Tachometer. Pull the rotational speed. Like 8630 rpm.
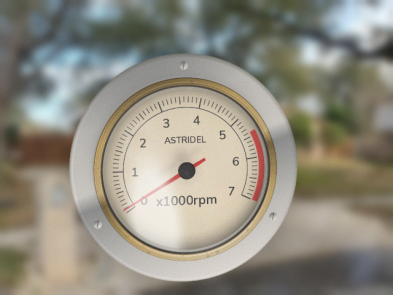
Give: 100 rpm
